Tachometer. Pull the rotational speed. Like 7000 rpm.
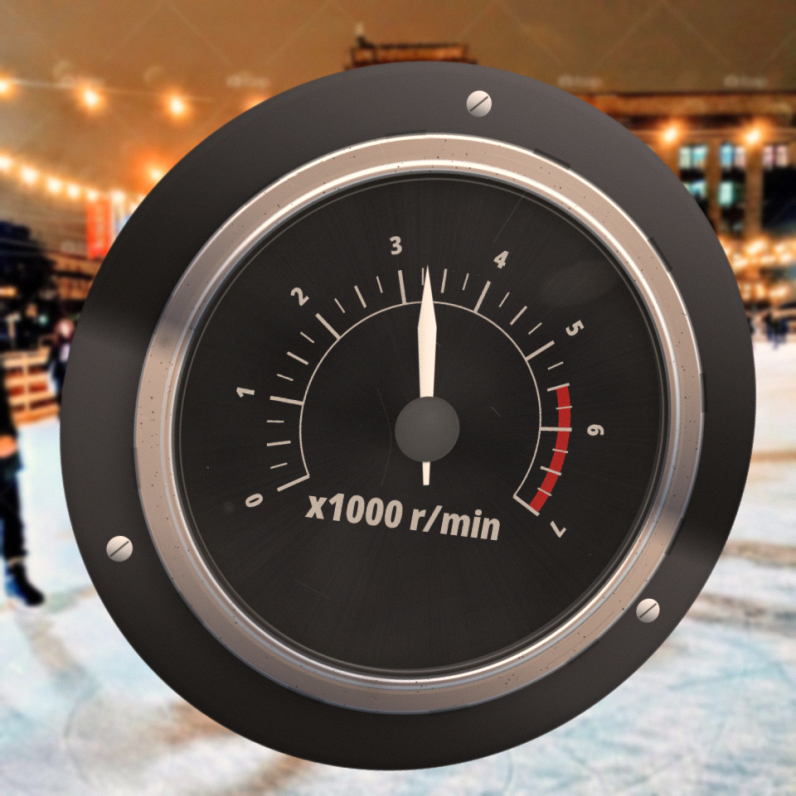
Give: 3250 rpm
